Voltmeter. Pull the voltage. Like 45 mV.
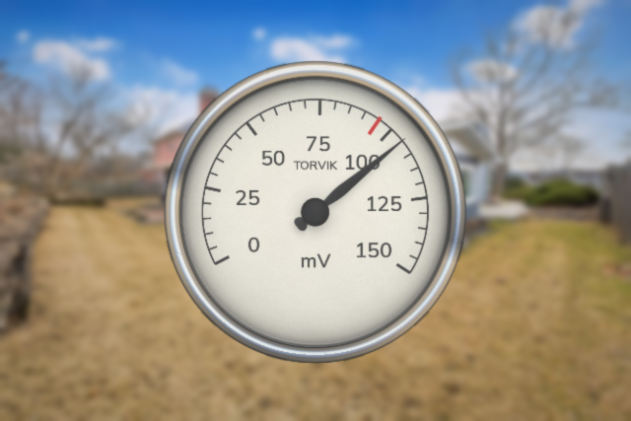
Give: 105 mV
